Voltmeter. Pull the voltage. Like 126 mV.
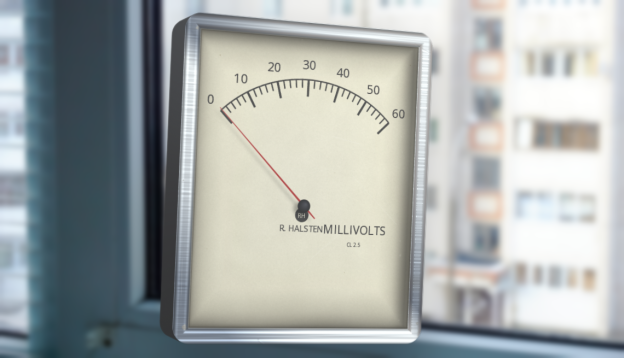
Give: 0 mV
